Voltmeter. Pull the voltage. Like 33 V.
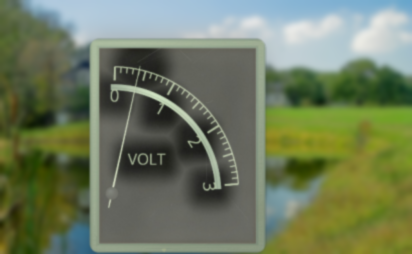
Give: 0.4 V
